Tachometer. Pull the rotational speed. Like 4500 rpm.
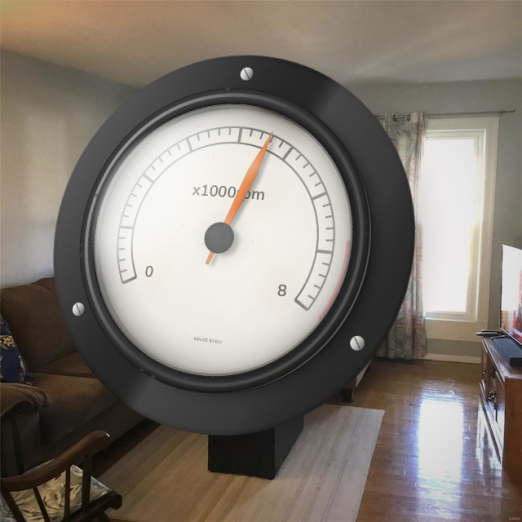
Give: 4600 rpm
